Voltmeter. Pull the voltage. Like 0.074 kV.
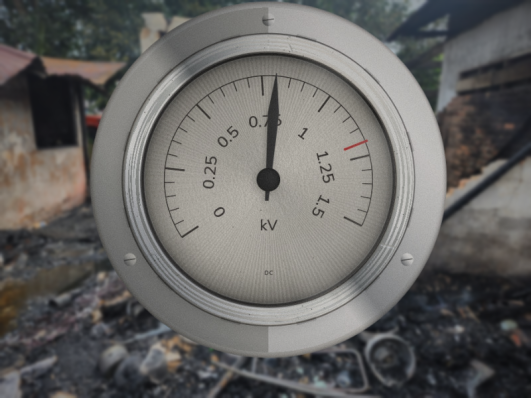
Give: 0.8 kV
